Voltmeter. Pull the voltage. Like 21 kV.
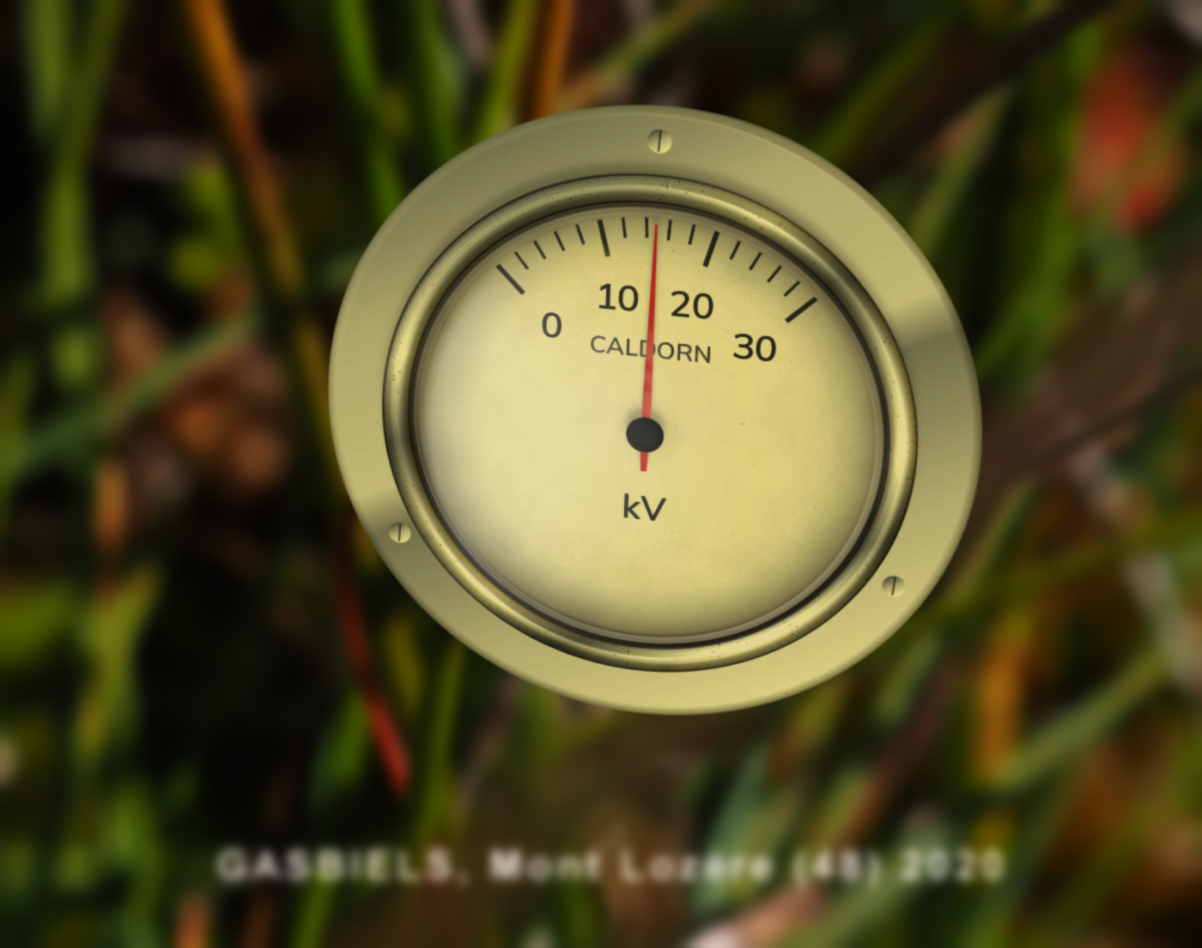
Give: 15 kV
